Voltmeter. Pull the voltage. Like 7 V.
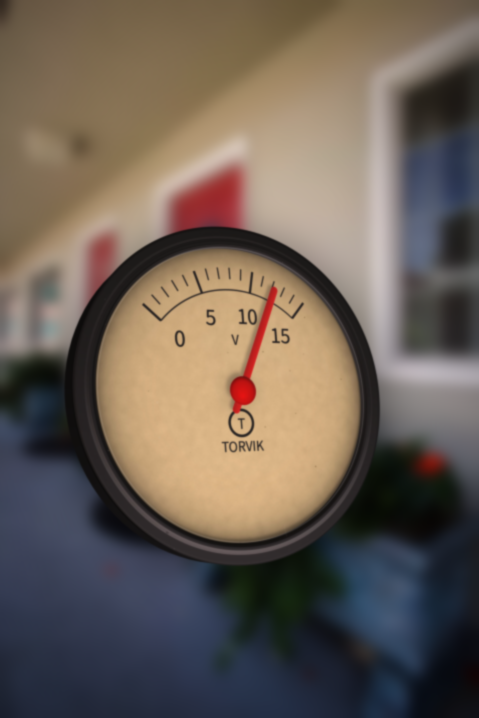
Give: 12 V
